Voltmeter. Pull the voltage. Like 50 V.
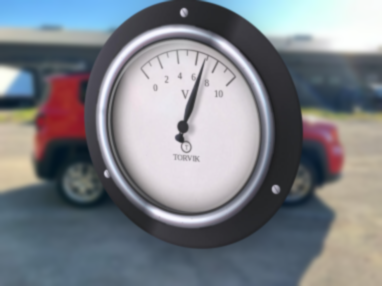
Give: 7 V
